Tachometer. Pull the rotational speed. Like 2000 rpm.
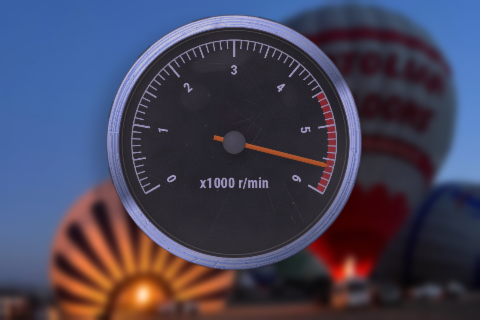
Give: 5600 rpm
